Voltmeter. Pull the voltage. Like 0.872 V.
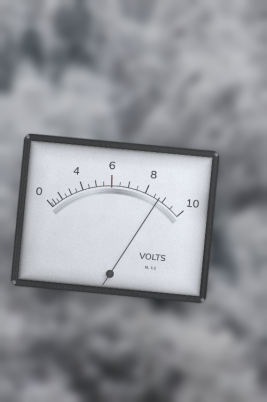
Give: 8.75 V
